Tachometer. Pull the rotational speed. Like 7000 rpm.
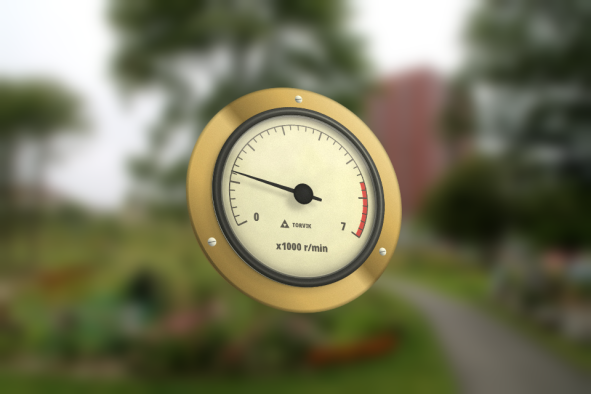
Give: 1200 rpm
